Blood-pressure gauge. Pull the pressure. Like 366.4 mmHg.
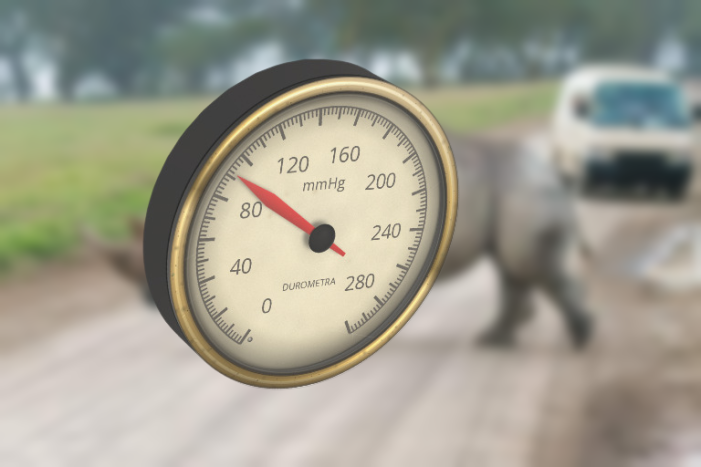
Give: 92 mmHg
